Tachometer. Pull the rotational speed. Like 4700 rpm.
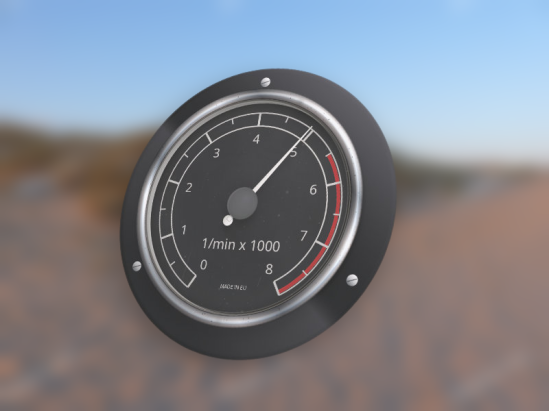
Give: 5000 rpm
